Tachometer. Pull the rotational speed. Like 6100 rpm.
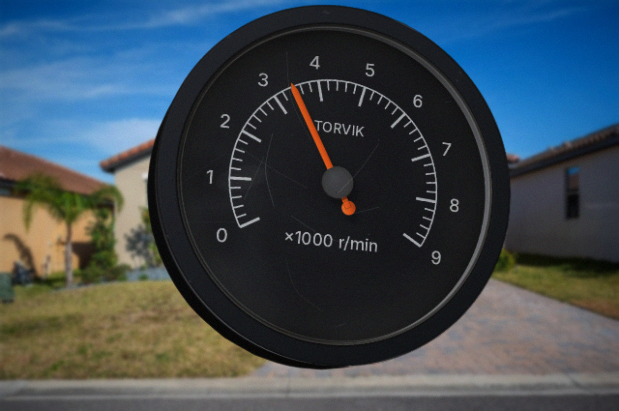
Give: 3400 rpm
